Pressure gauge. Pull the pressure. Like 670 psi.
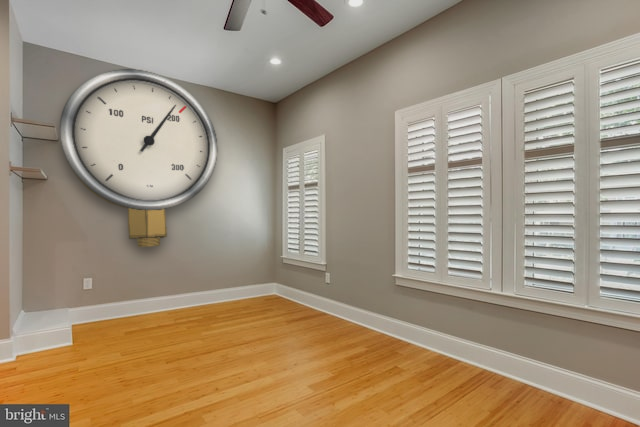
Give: 190 psi
